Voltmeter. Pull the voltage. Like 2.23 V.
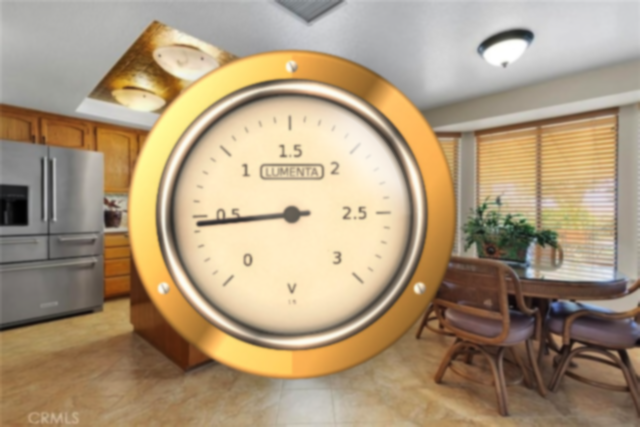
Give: 0.45 V
